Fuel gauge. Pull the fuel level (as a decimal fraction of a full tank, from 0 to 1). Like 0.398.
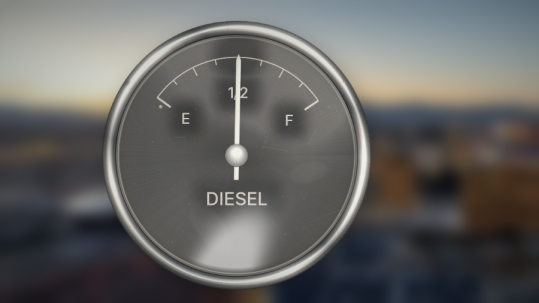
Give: 0.5
